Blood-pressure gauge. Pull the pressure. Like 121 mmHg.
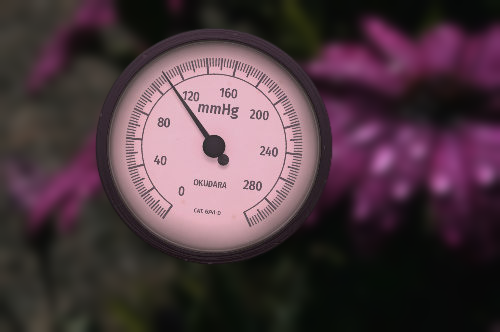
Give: 110 mmHg
